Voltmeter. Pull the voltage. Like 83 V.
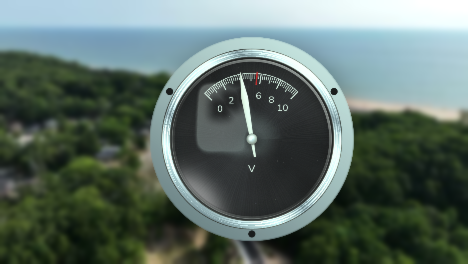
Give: 4 V
